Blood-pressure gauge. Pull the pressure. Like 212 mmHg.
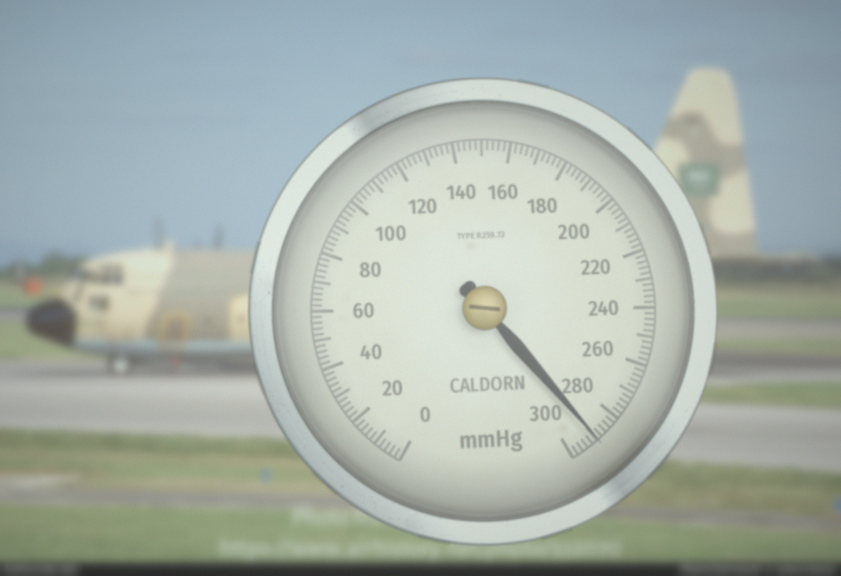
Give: 290 mmHg
